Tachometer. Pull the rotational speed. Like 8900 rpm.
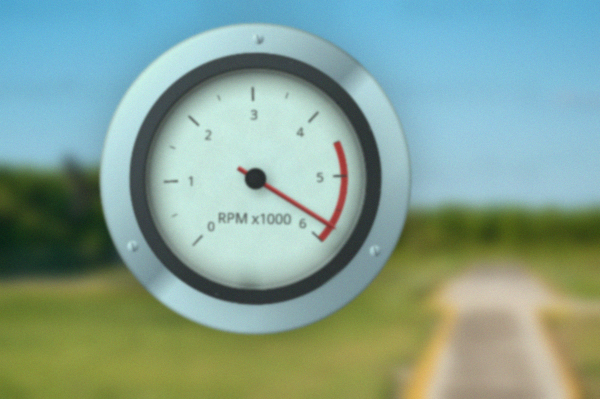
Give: 5750 rpm
